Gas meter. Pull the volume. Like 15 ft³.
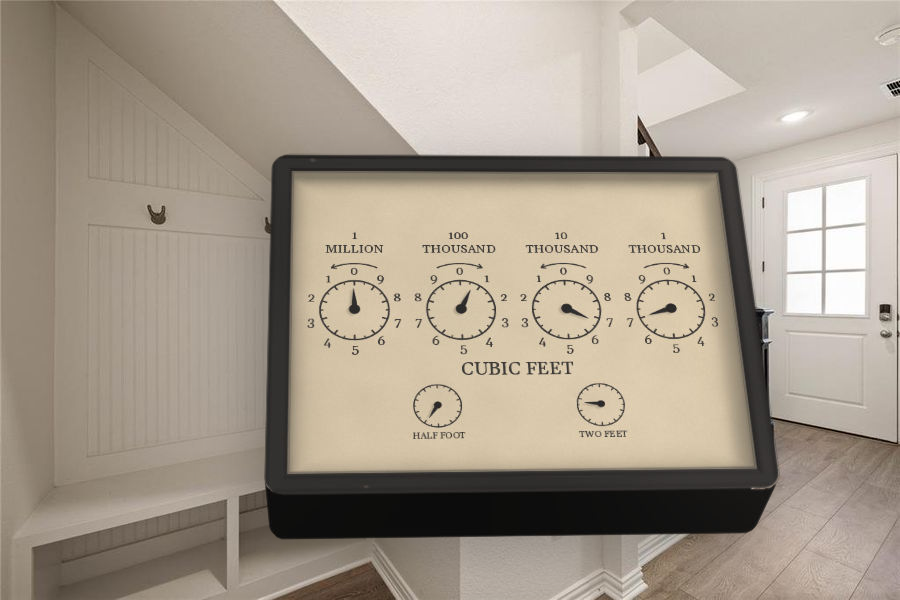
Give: 6700 ft³
